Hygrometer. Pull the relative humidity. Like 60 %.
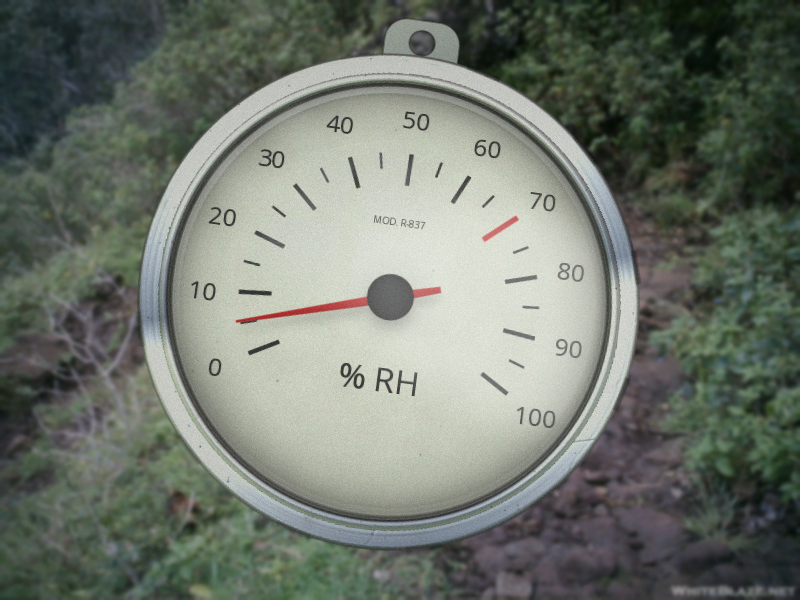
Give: 5 %
